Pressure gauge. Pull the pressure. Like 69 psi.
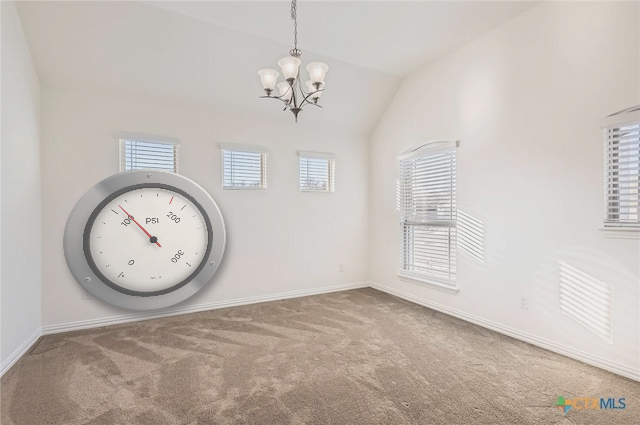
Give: 110 psi
